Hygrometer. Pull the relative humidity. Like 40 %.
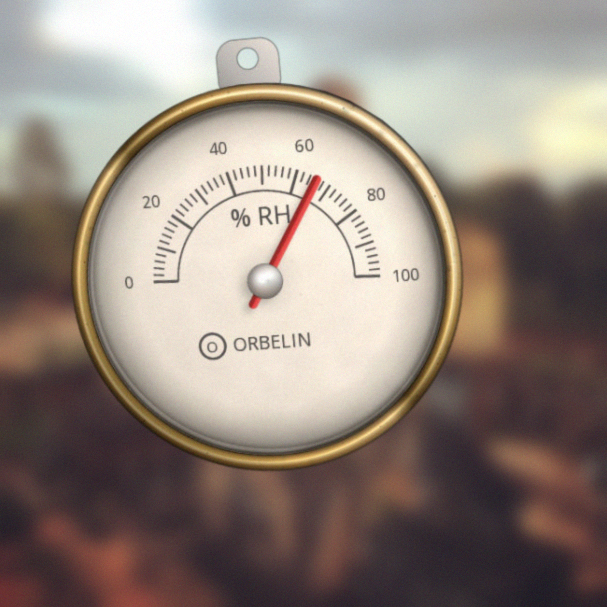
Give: 66 %
